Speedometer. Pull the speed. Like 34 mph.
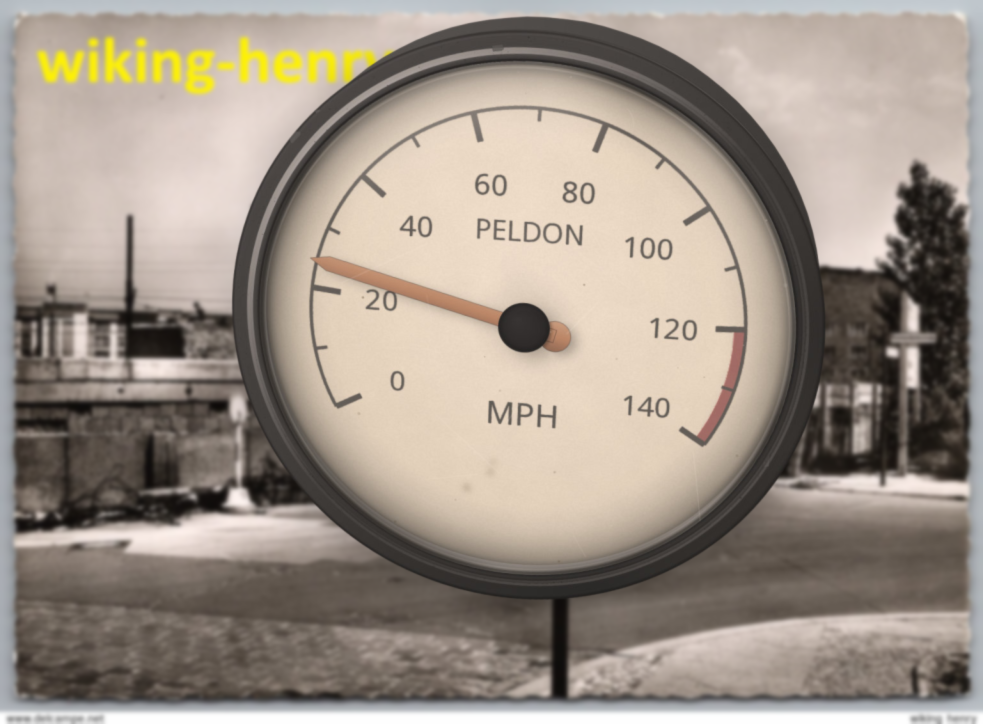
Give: 25 mph
